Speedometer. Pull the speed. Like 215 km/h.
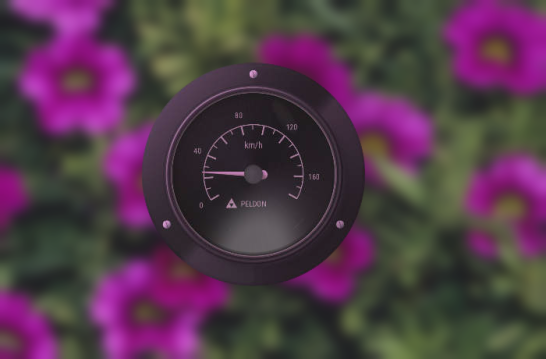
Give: 25 km/h
